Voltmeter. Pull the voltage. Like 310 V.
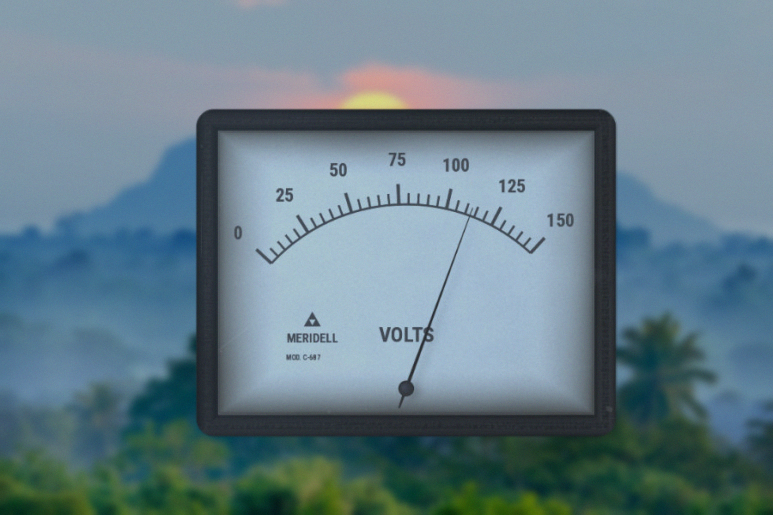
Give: 112.5 V
